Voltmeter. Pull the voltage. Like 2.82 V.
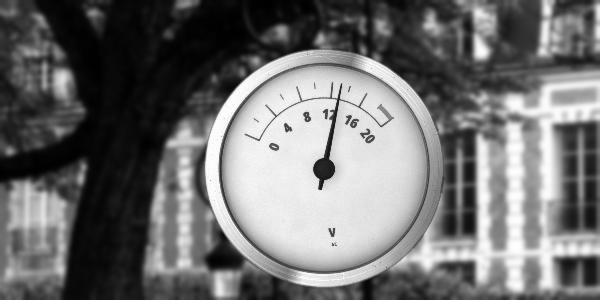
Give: 13 V
